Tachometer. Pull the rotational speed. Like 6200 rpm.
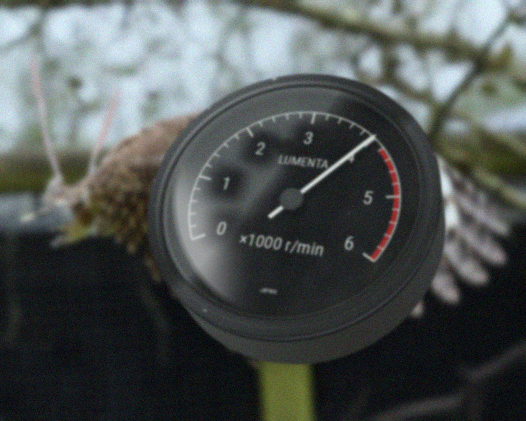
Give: 4000 rpm
